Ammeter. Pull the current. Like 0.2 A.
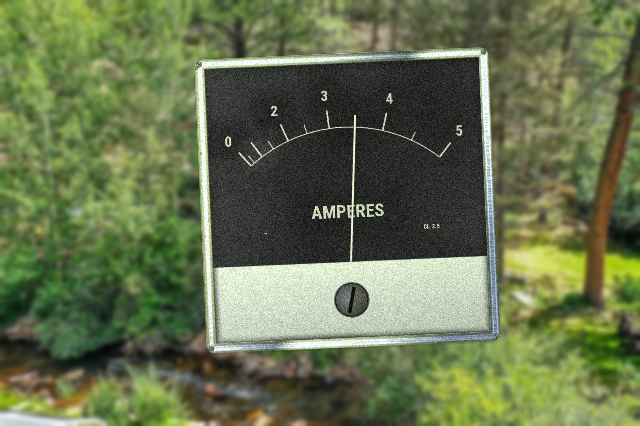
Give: 3.5 A
